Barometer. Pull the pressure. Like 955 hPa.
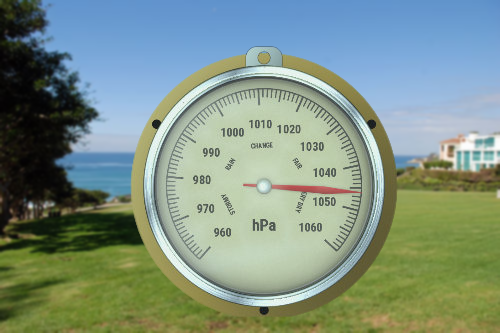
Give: 1046 hPa
